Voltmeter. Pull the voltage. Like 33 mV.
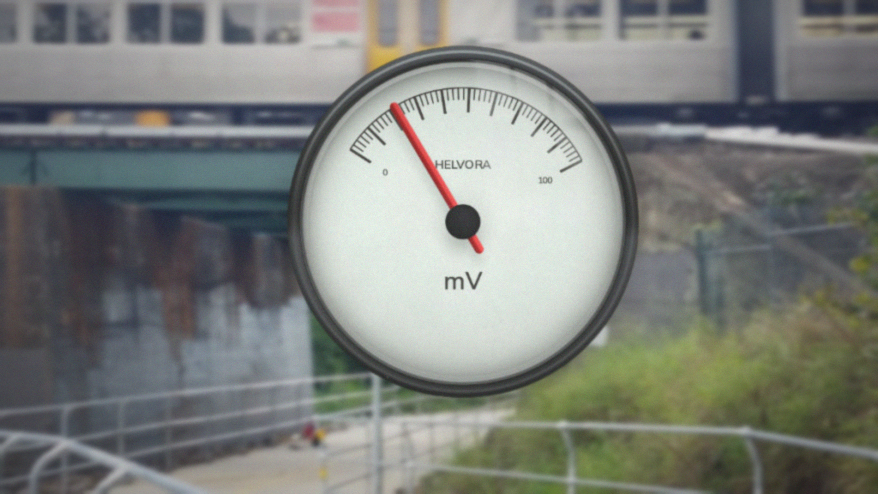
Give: 22 mV
